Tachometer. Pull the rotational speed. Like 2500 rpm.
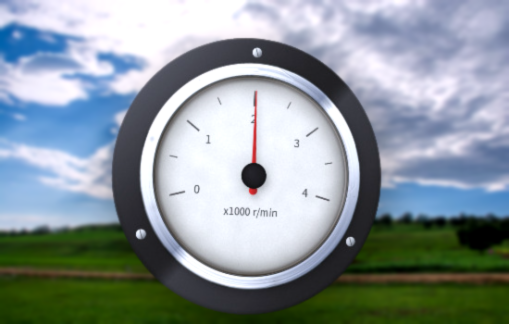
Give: 2000 rpm
